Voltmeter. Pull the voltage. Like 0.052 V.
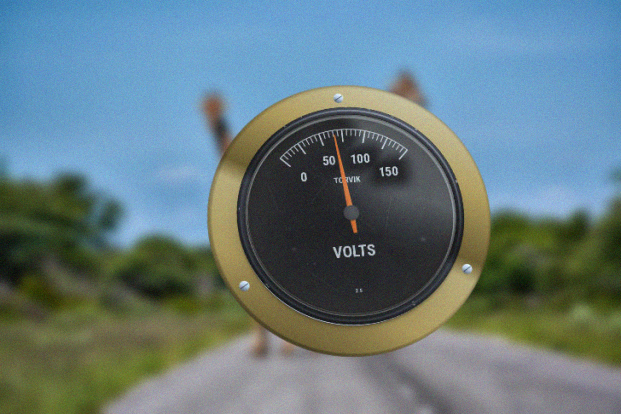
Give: 65 V
